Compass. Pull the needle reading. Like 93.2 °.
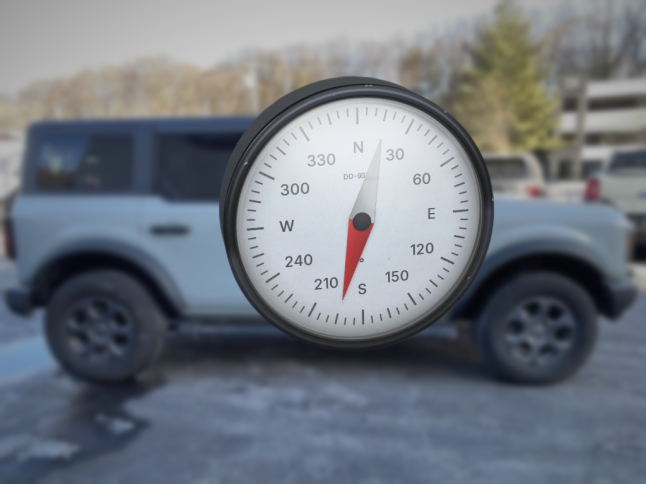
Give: 195 °
